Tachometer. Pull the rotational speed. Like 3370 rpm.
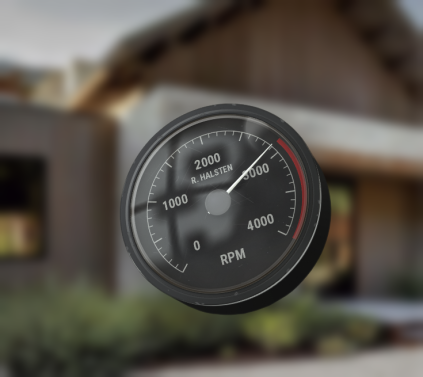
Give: 2900 rpm
